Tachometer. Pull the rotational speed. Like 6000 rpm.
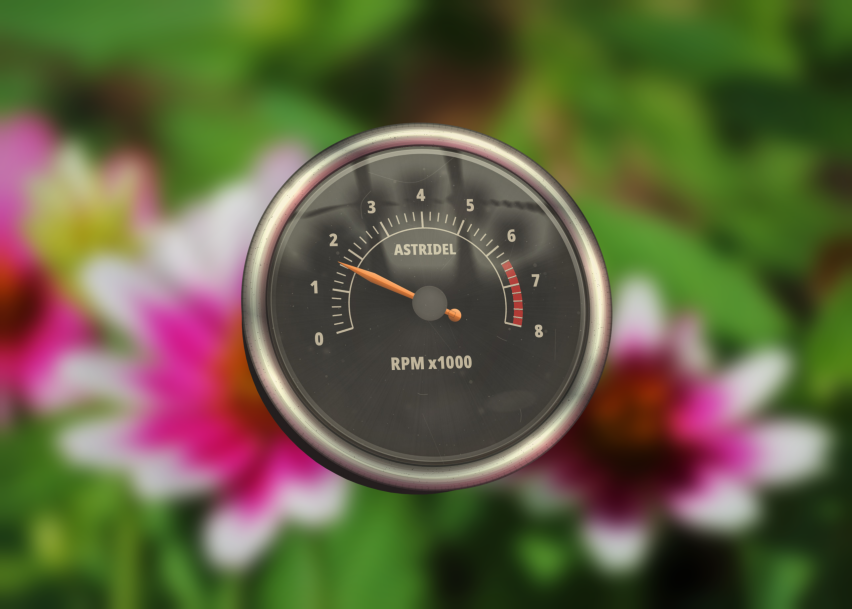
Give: 1600 rpm
